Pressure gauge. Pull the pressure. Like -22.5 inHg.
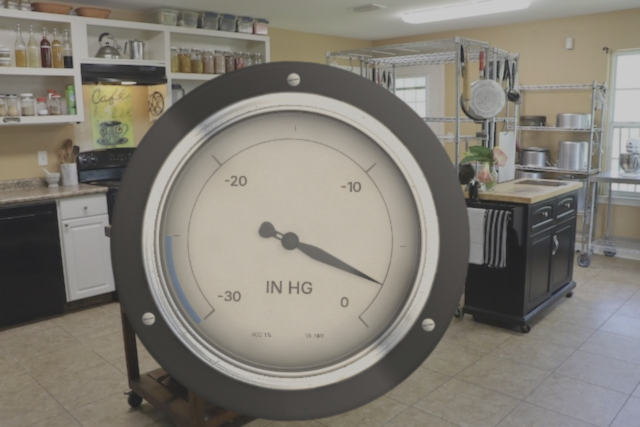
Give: -2.5 inHg
